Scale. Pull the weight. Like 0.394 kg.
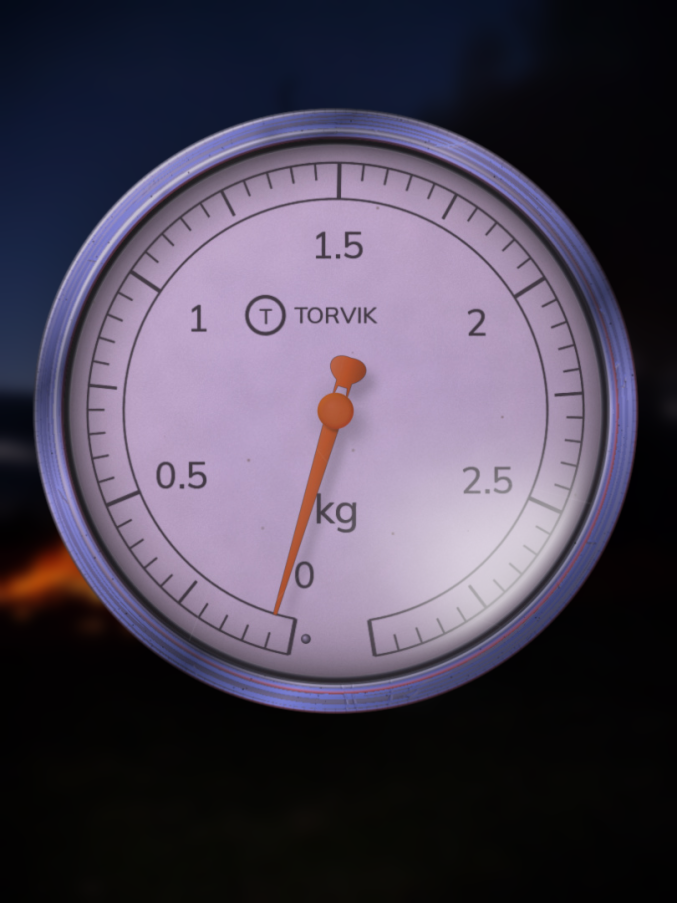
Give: 0.05 kg
